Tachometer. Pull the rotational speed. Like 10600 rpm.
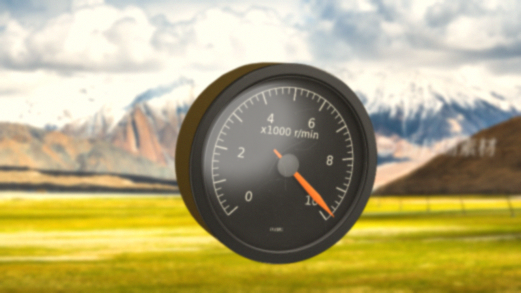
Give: 9800 rpm
